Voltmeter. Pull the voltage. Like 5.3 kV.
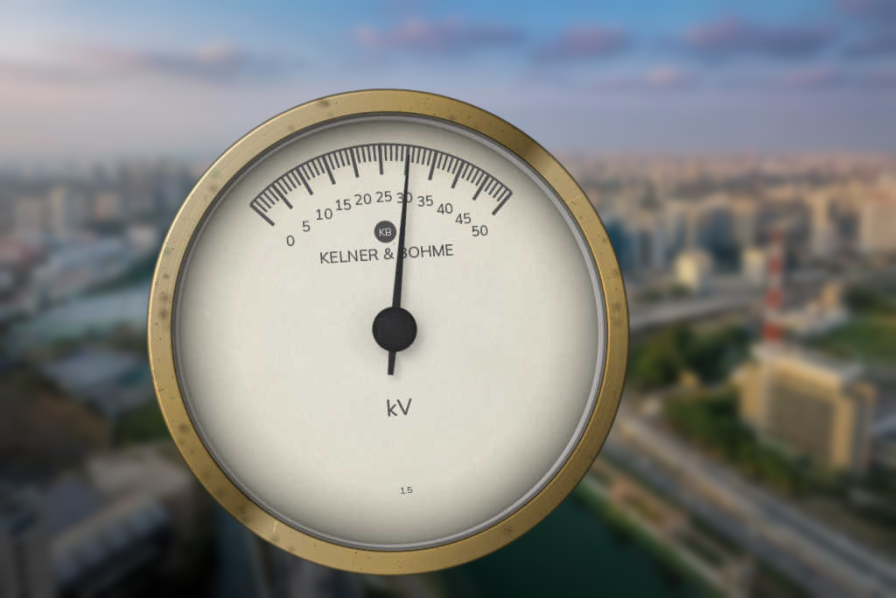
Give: 30 kV
